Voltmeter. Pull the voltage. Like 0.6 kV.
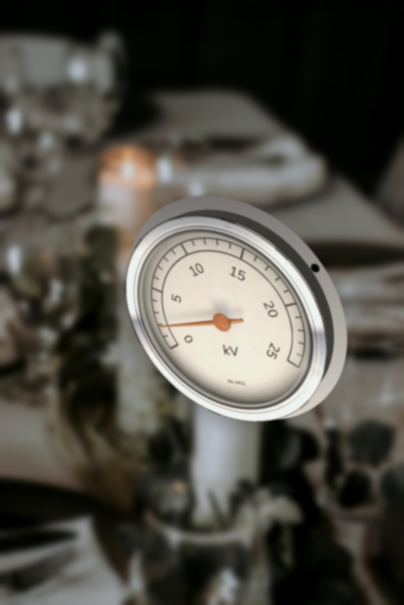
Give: 2 kV
